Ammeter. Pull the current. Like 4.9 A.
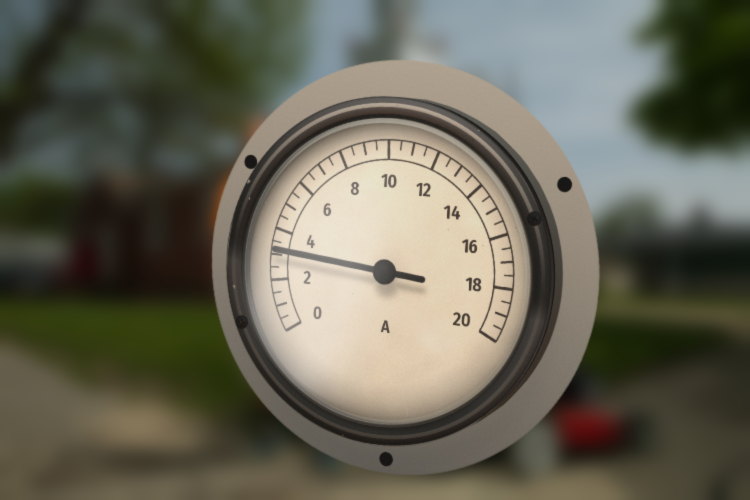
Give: 3.25 A
